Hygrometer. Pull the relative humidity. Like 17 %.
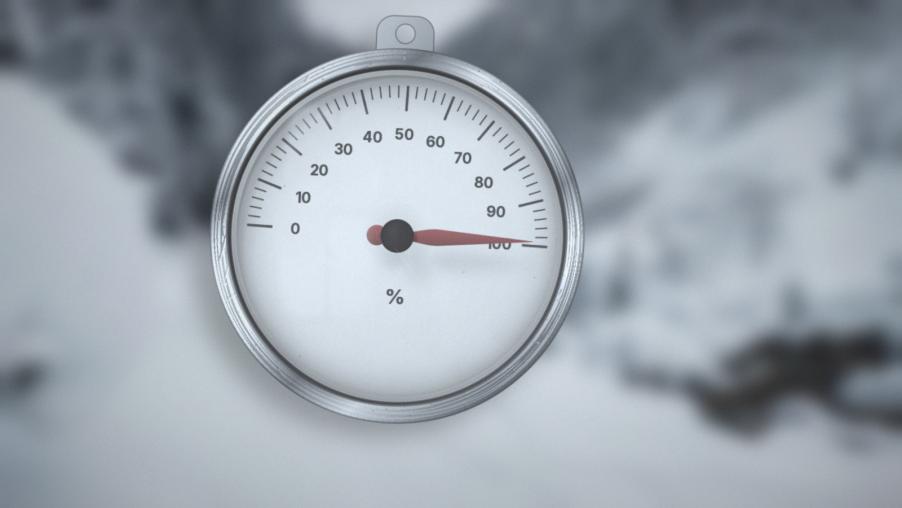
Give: 99 %
